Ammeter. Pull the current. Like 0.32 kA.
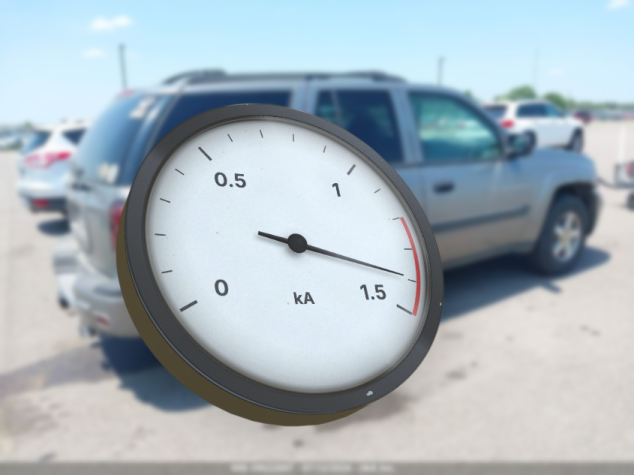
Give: 1.4 kA
